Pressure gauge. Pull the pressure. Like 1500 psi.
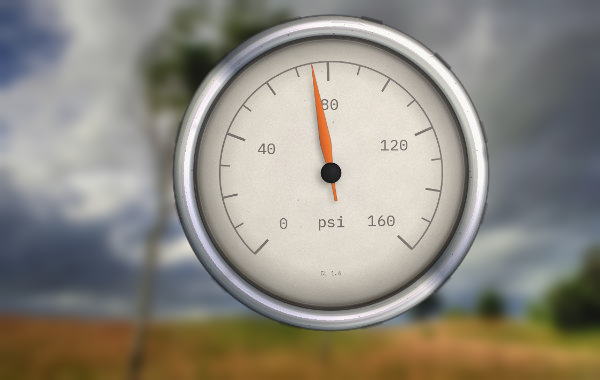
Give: 75 psi
